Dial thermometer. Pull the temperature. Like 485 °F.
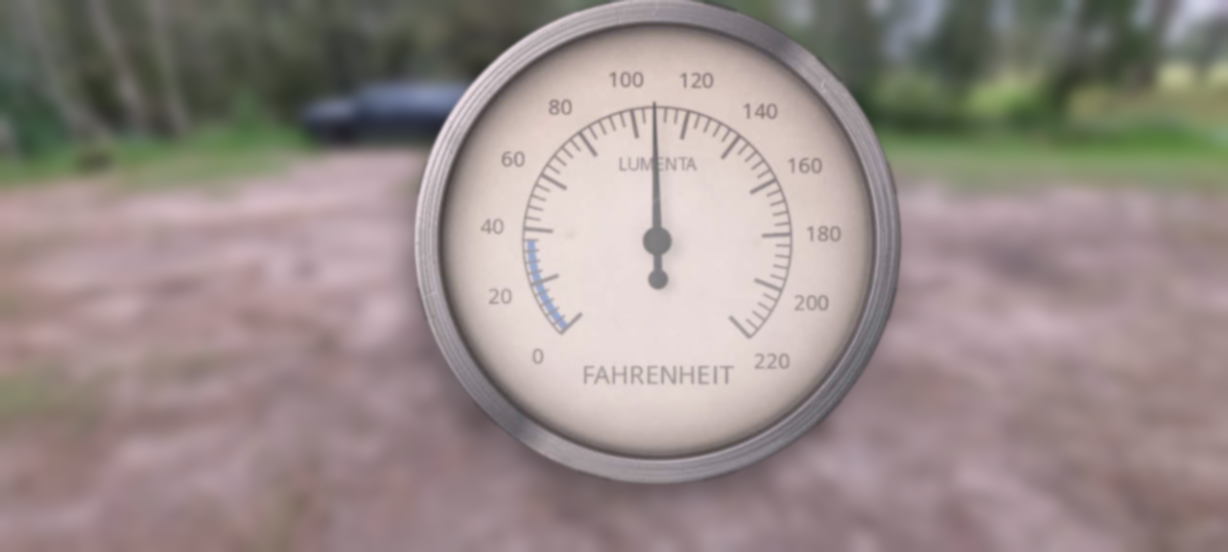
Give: 108 °F
